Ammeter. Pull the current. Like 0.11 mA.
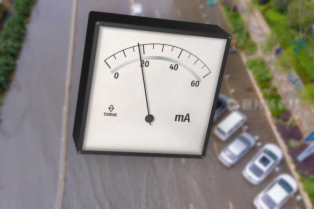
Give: 17.5 mA
